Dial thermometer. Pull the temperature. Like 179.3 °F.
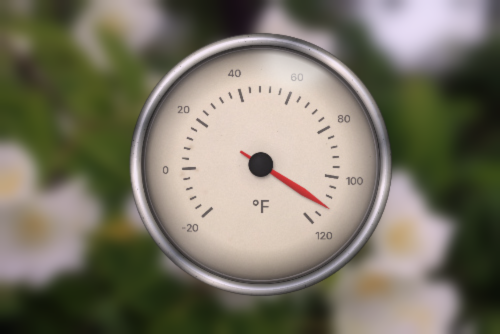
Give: 112 °F
